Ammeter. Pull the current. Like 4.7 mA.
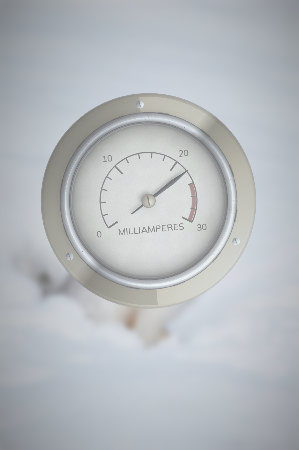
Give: 22 mA
